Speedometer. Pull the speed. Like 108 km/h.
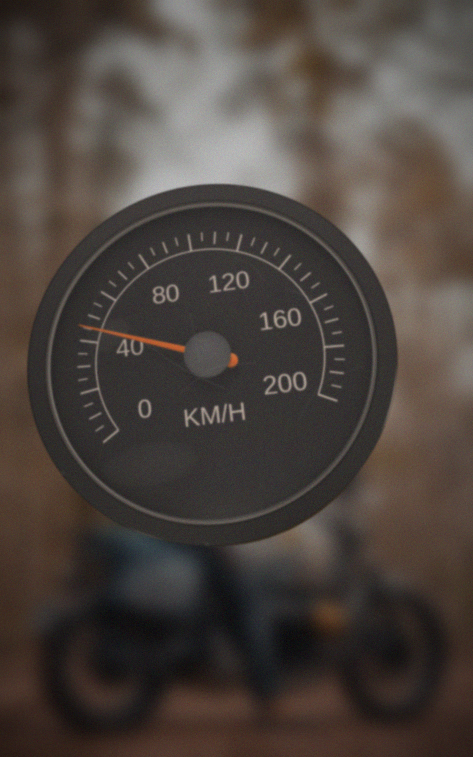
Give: 45 km/h
